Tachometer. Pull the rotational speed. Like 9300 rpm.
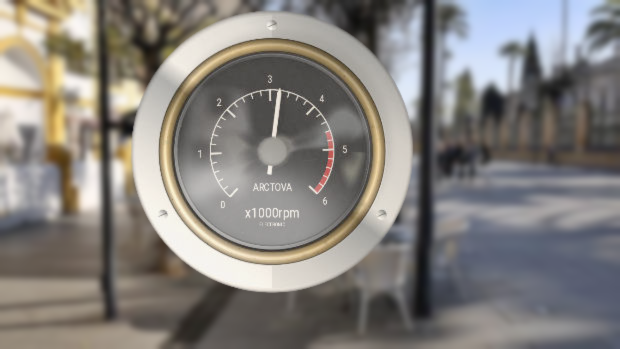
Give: 3200 rpm
